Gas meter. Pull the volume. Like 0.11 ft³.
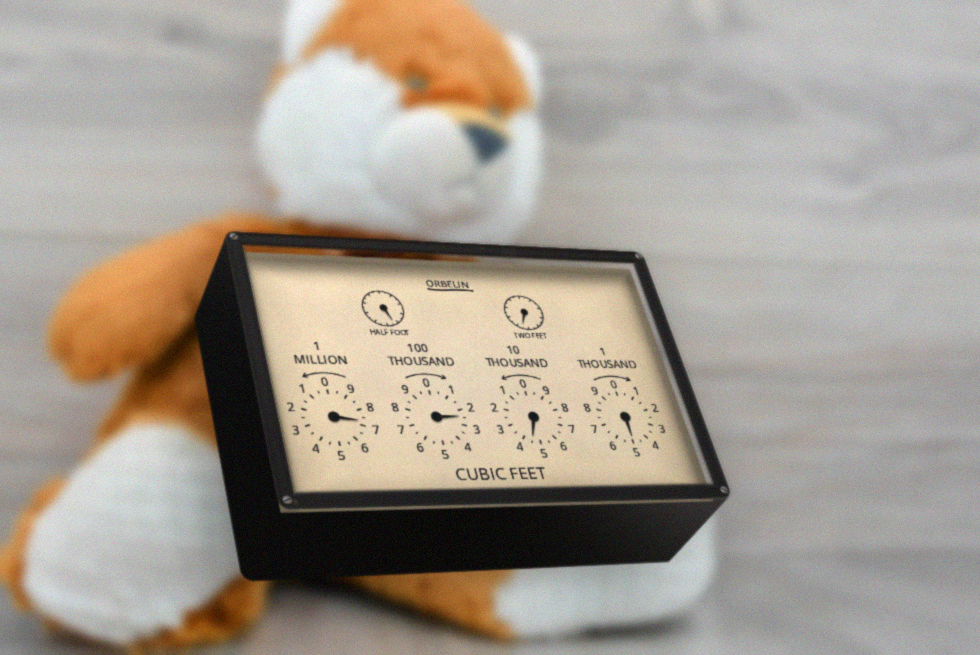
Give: 724500 ft³
